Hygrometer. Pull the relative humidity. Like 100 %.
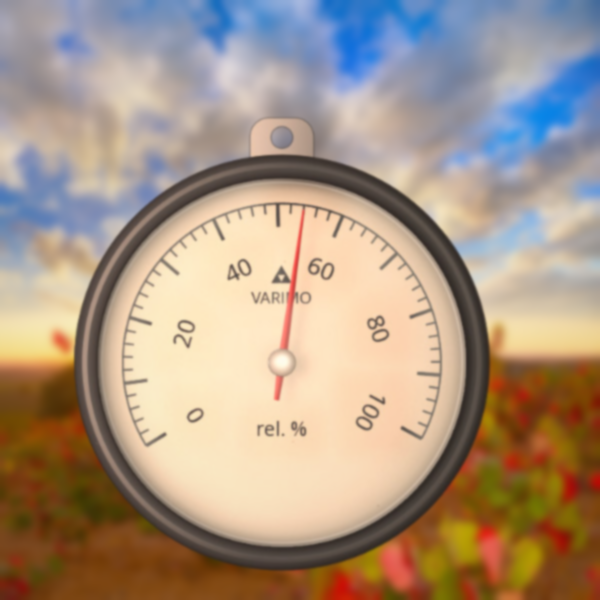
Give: 54 %
